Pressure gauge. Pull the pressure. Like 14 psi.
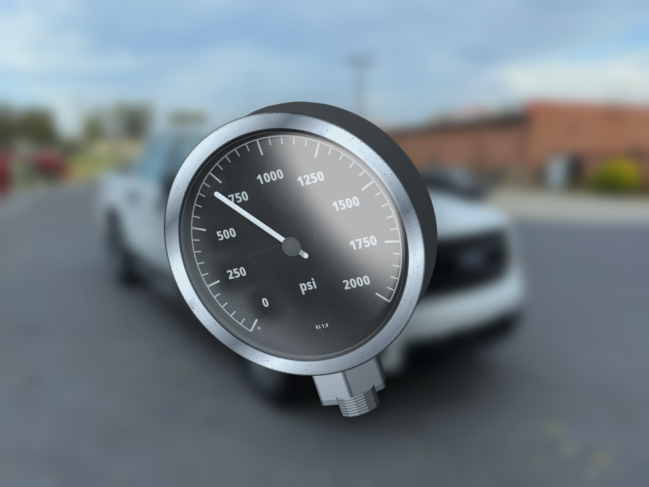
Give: 700 psi
